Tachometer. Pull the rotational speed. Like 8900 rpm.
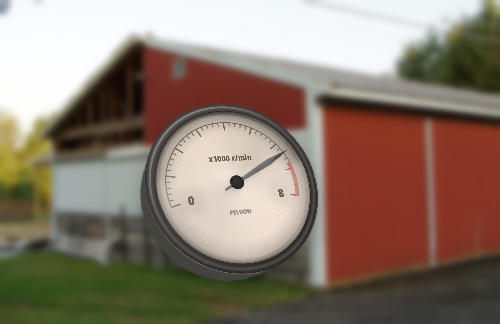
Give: 6400 rpm
